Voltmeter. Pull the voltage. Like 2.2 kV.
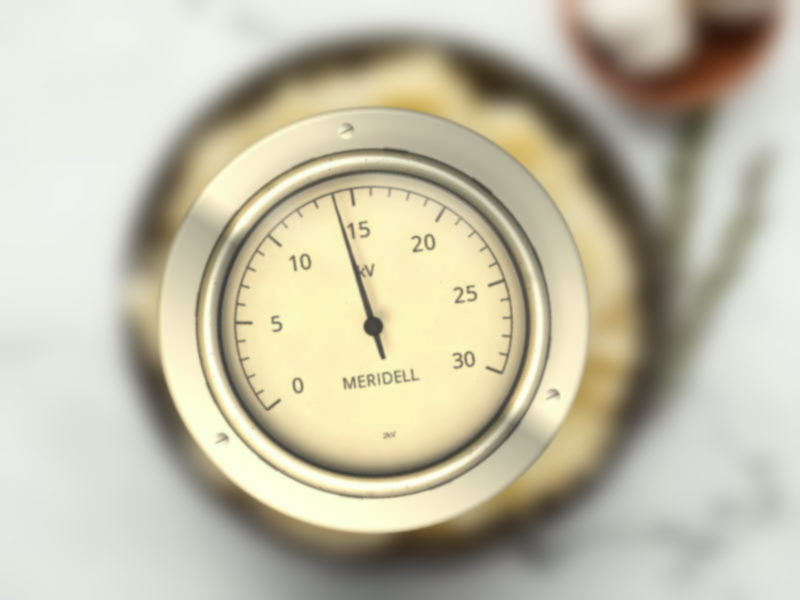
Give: 14 kV
